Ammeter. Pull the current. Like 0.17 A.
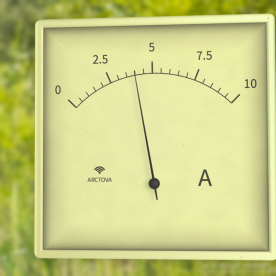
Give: 4 A
